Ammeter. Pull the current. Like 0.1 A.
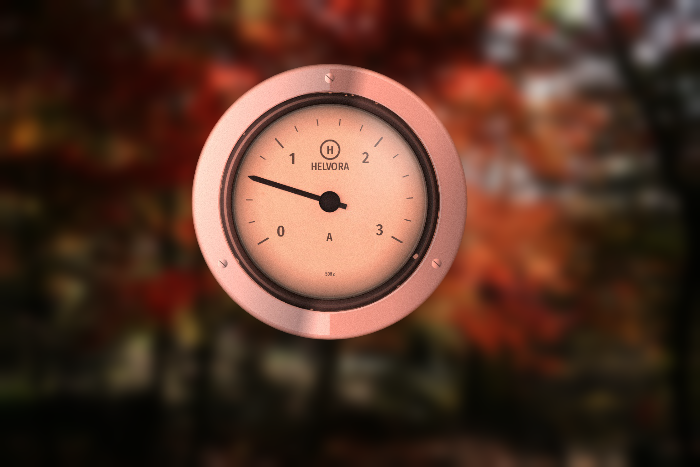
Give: 0.6 A
